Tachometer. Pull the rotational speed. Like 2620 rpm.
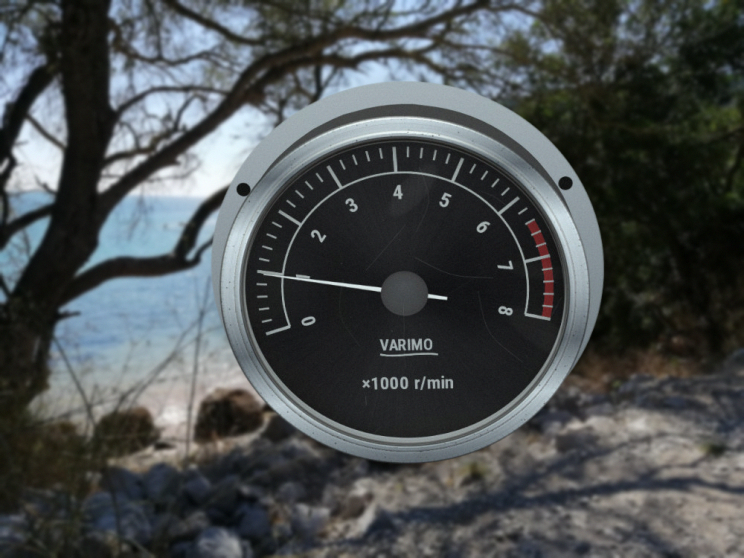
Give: 1000 rpm
